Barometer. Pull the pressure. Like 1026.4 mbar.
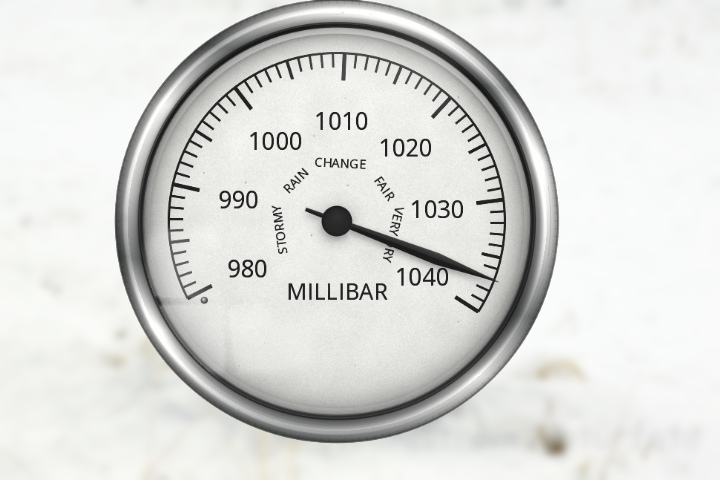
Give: 1037 mbar
